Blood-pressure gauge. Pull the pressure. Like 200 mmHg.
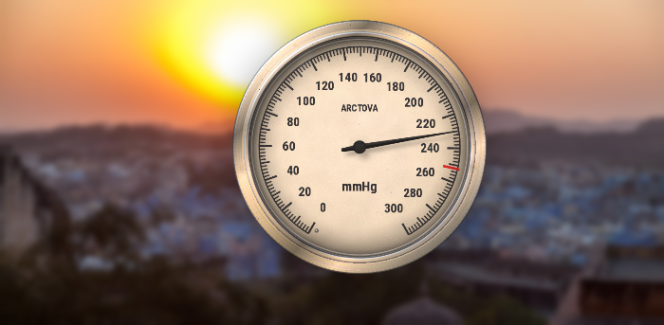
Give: 230 mmHg
